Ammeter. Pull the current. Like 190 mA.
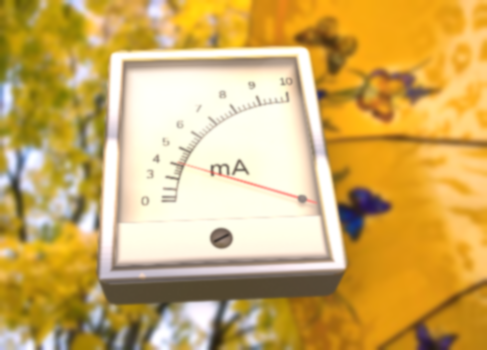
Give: 4 mA
